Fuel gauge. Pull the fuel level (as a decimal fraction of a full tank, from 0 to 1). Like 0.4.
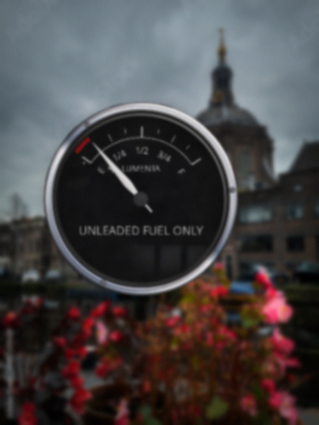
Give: 0.125
